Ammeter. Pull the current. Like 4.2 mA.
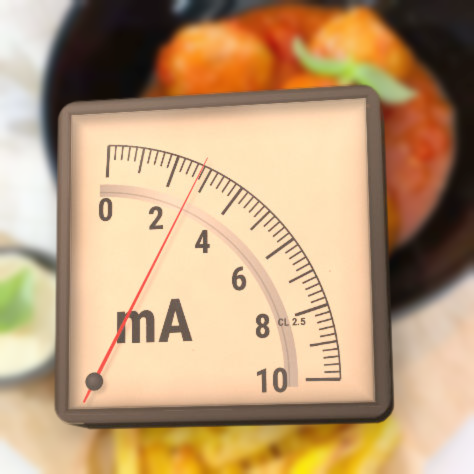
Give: 2.8 mA
